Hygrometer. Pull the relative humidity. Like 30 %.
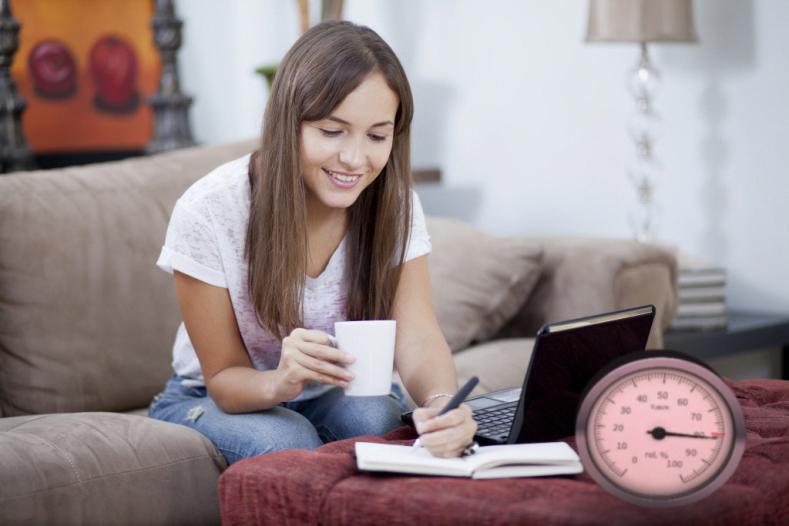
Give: 80 %
